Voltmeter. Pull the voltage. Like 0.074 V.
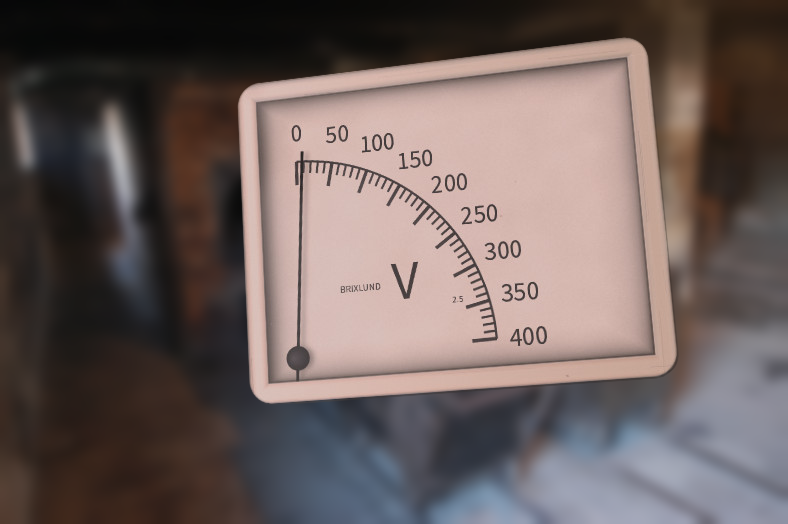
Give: 10 V
